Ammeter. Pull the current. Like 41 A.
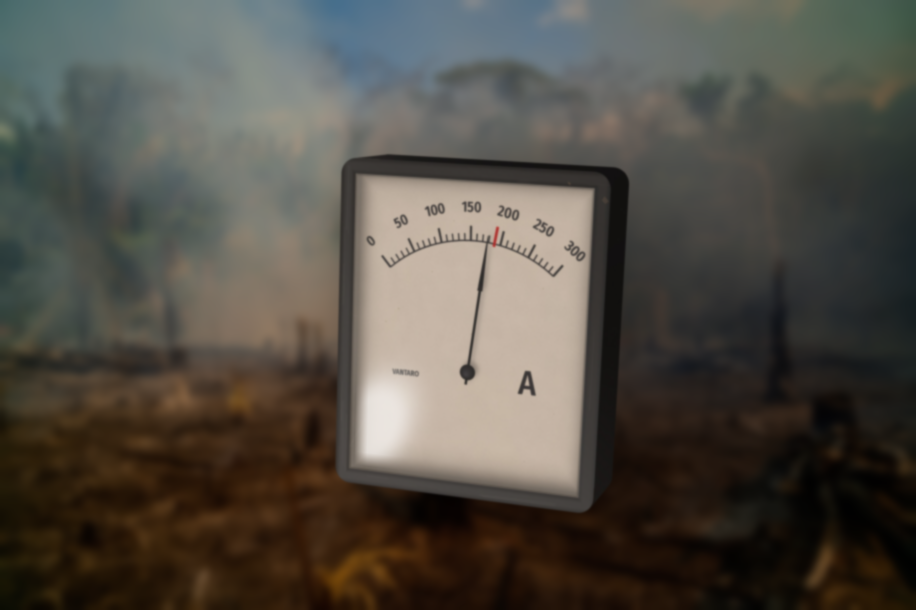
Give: 180 A
